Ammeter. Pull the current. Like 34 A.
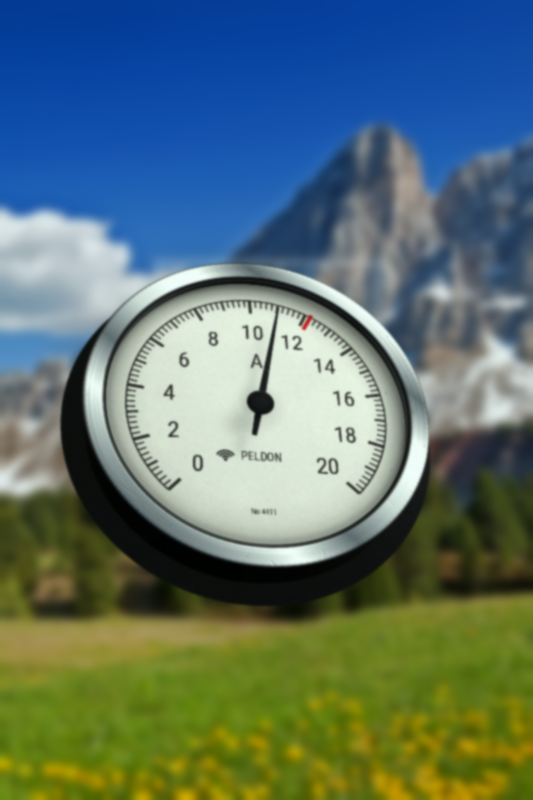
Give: 11 A
